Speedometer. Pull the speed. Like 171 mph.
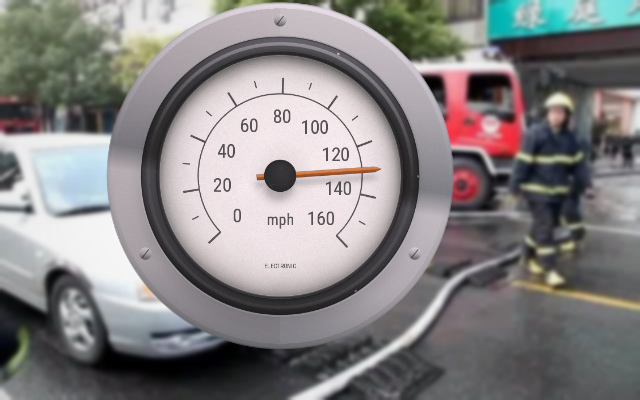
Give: 130 mph
